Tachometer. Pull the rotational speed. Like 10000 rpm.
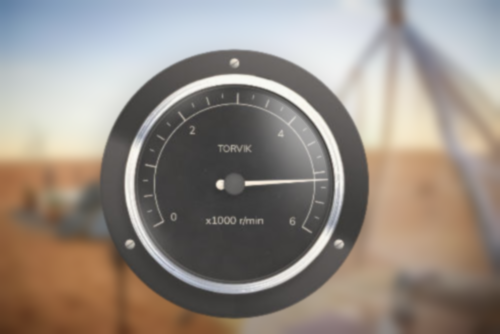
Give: 5125 rpm
